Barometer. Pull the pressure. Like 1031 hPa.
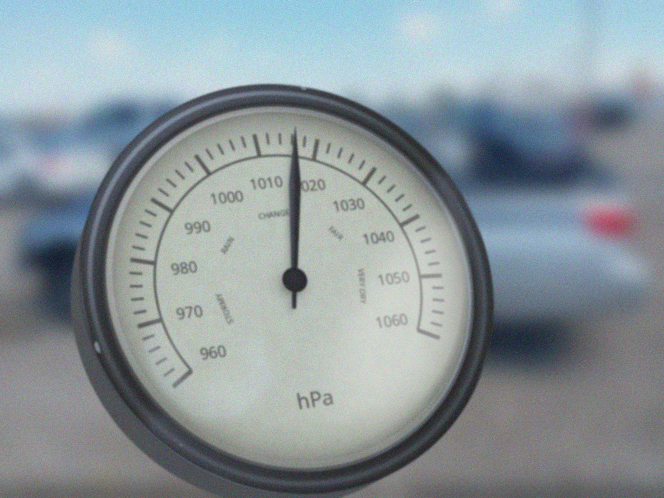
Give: 1016 hPa
